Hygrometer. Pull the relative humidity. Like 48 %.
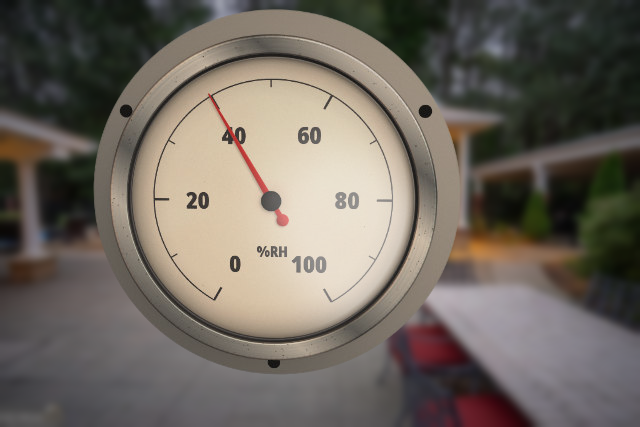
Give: 40 %
